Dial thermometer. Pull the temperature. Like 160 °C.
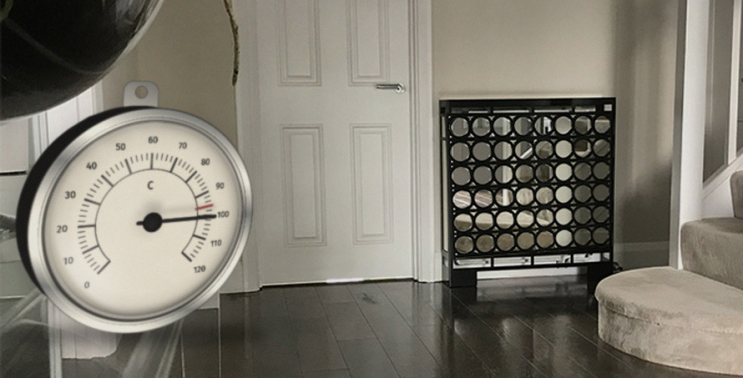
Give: 100 °C
